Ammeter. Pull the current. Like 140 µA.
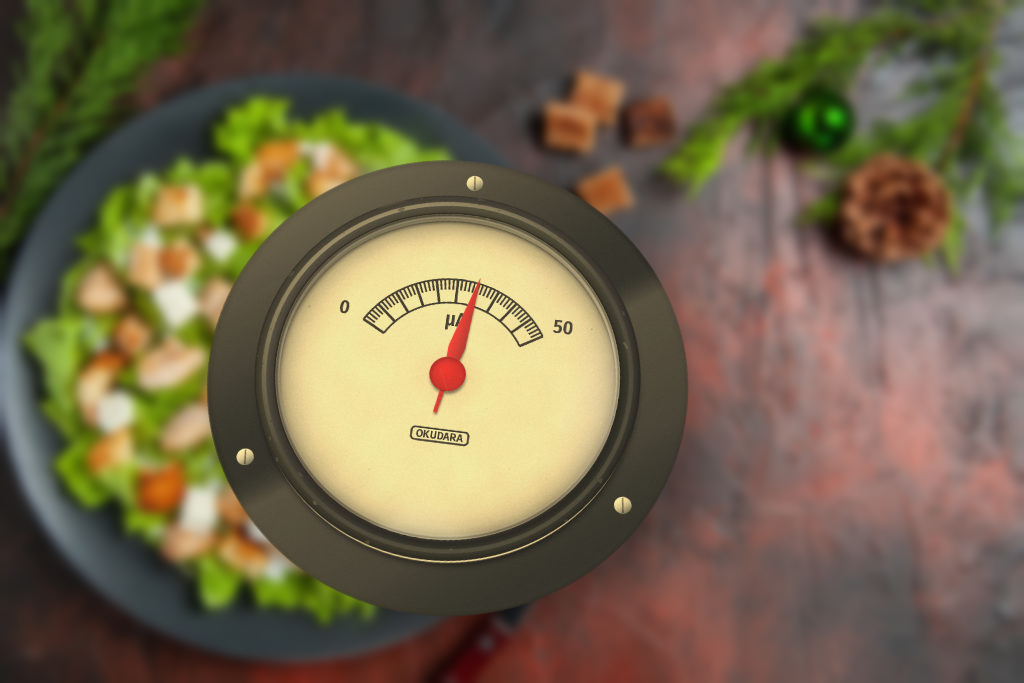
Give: 30 µA
